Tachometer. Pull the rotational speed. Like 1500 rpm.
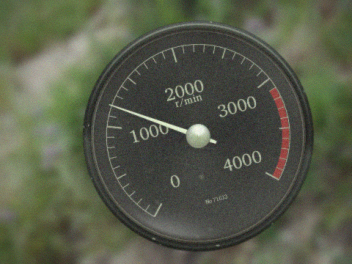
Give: 1200 rpm
